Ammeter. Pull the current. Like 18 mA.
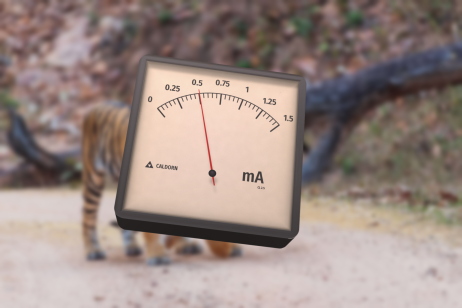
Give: 0.5 mA
